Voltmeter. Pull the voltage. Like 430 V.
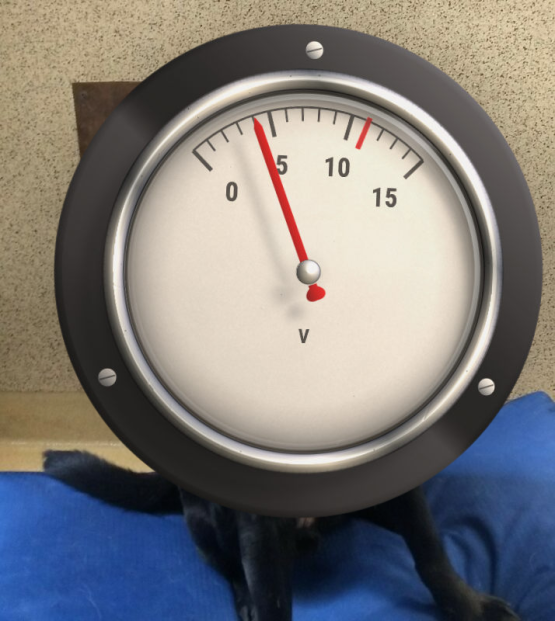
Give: 4 V
